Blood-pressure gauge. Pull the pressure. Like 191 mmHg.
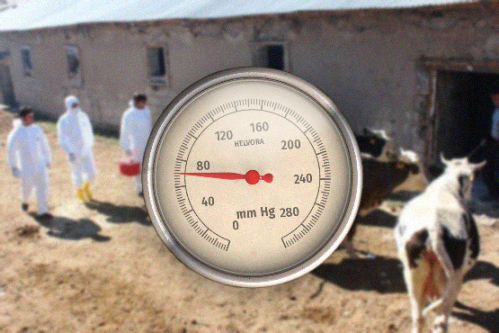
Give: 70 mmHg
